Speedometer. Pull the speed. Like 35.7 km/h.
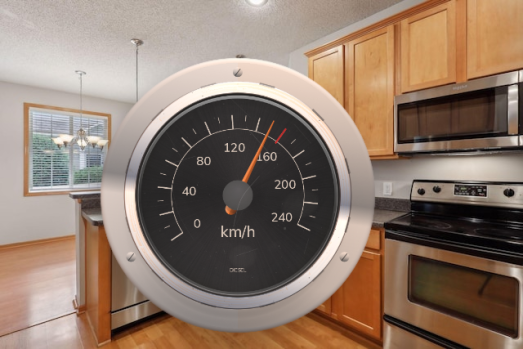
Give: 150 km/h
